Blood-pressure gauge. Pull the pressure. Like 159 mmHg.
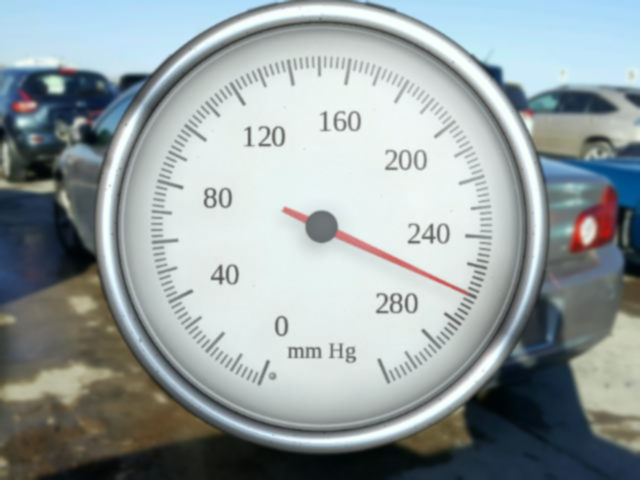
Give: 260 mmHg
